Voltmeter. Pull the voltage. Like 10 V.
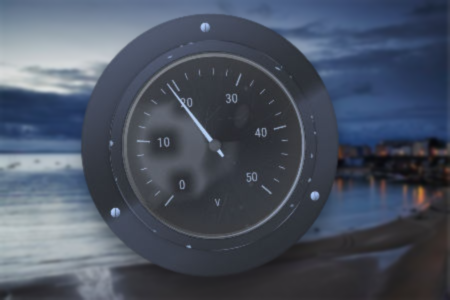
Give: 19 V
